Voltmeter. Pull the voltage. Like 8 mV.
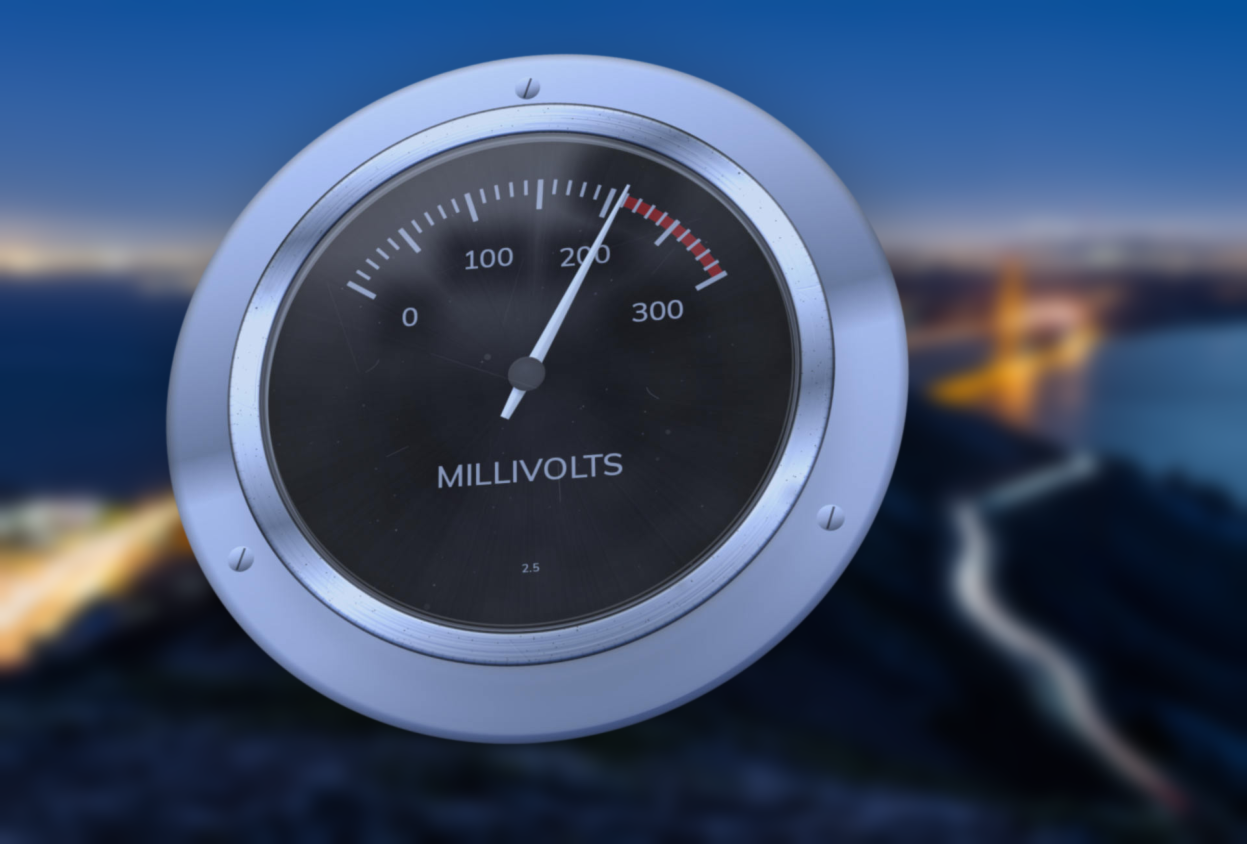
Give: 210 mV
